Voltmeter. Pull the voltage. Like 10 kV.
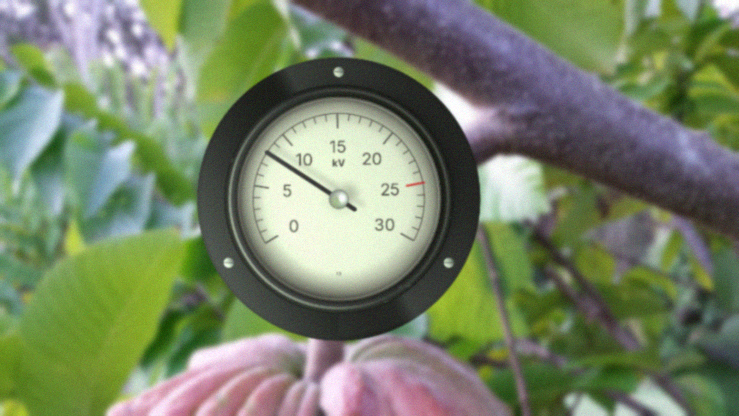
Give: 8 kV
